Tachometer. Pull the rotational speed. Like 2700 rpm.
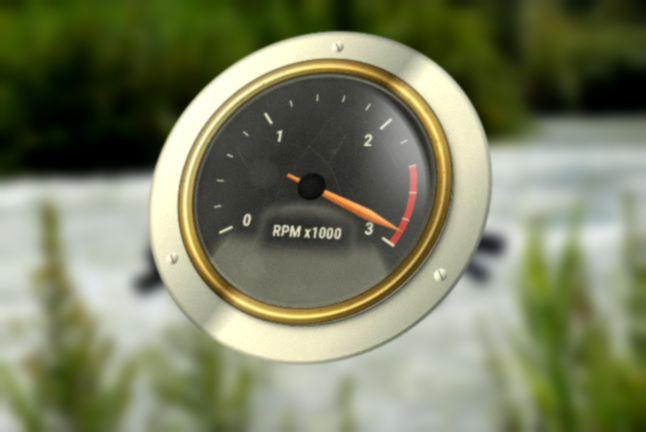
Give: 2900 rpm
